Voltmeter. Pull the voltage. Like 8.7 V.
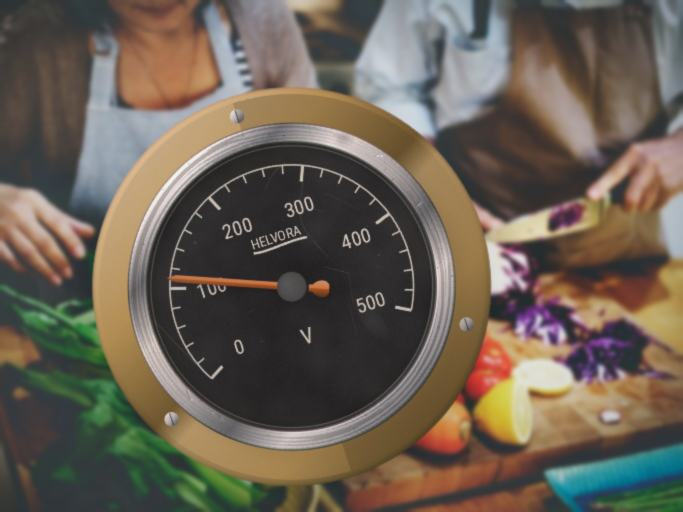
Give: 110 V
